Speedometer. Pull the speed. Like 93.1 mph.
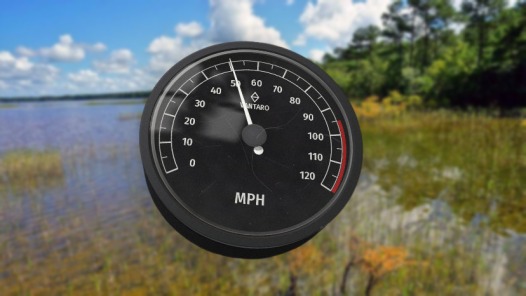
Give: 50 mph
